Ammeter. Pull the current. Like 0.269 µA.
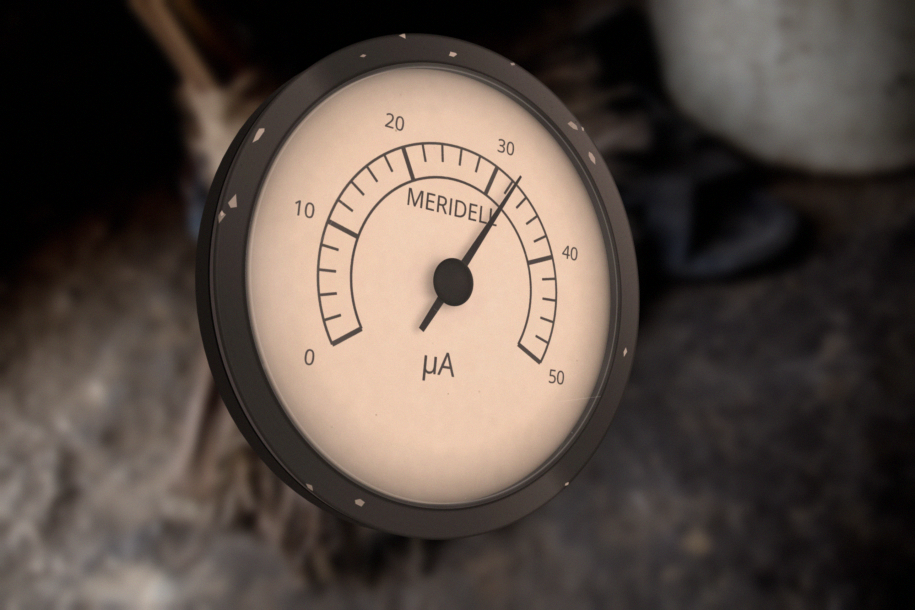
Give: 32 µA
